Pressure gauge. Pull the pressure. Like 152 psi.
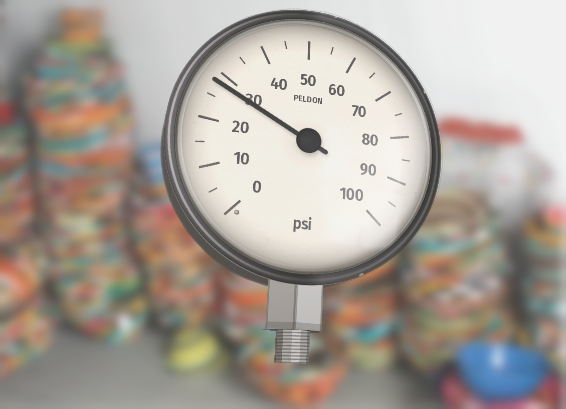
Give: 27.5 psi
